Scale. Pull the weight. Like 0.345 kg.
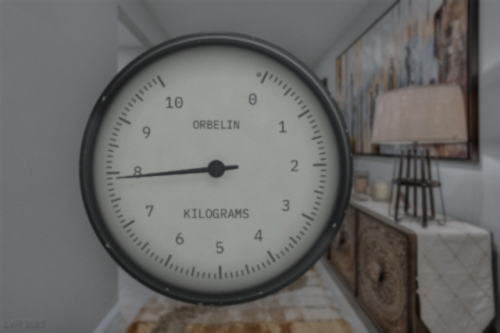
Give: 7.9 kg
